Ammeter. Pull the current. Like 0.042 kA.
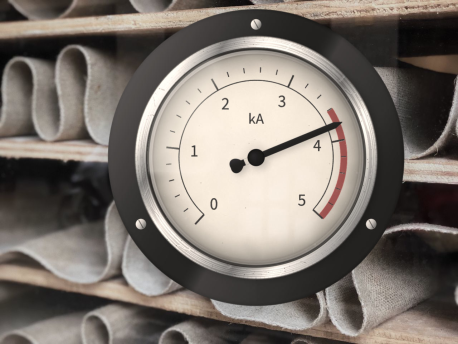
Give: 3.8 kA
